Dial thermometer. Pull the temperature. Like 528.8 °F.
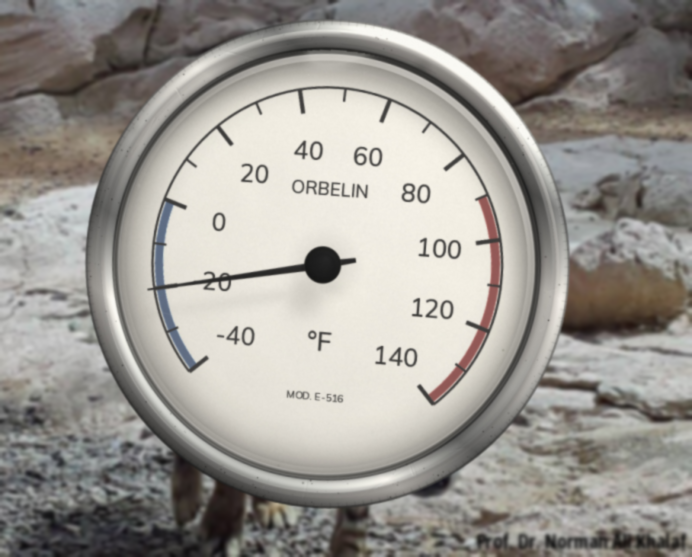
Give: -20 °F
